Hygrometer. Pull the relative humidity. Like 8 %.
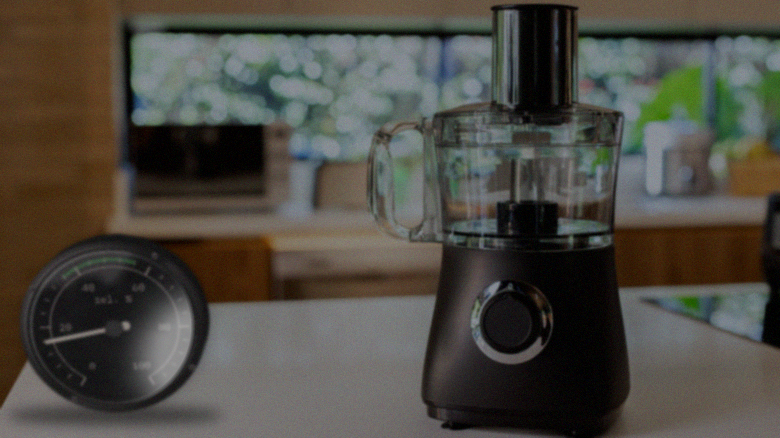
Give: 16 %
